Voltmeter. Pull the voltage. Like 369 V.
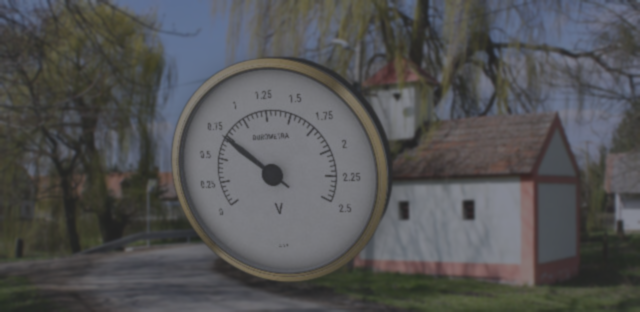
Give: 0.75 V
